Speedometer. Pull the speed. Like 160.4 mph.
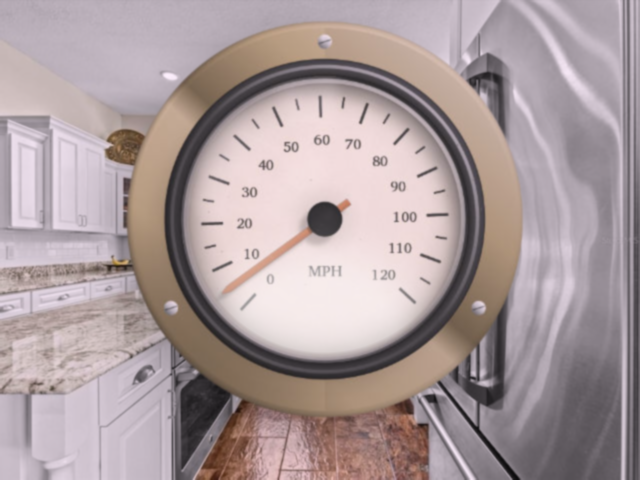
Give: 5 mph
